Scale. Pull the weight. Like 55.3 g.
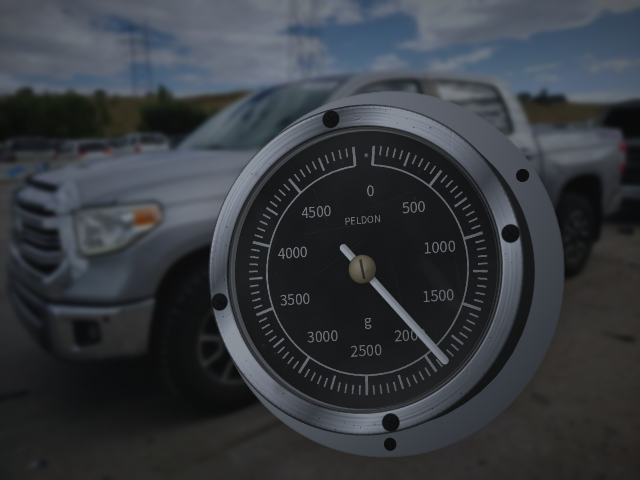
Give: 1900 g
